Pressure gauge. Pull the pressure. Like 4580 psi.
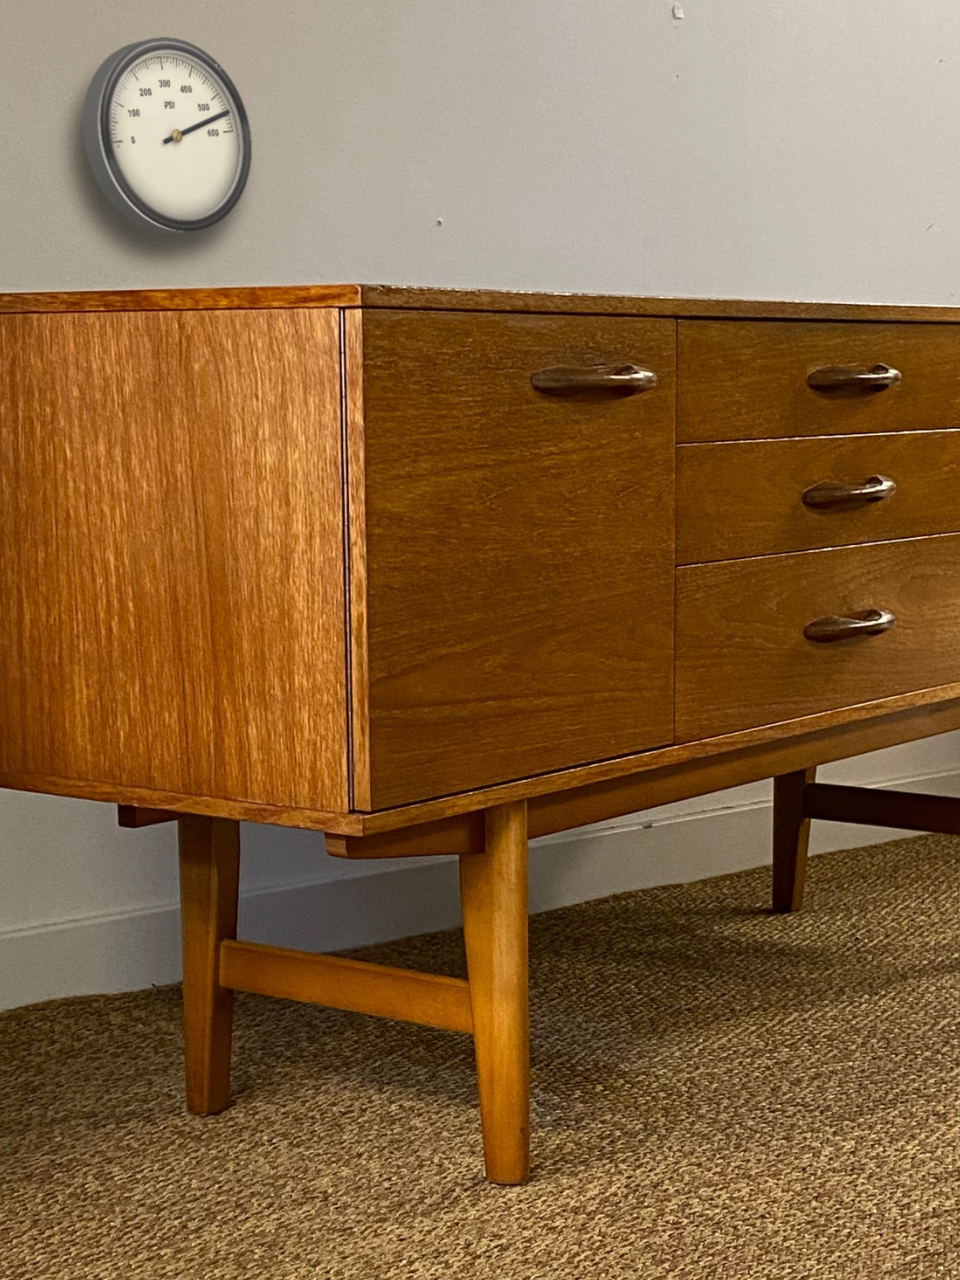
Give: 550 psi
